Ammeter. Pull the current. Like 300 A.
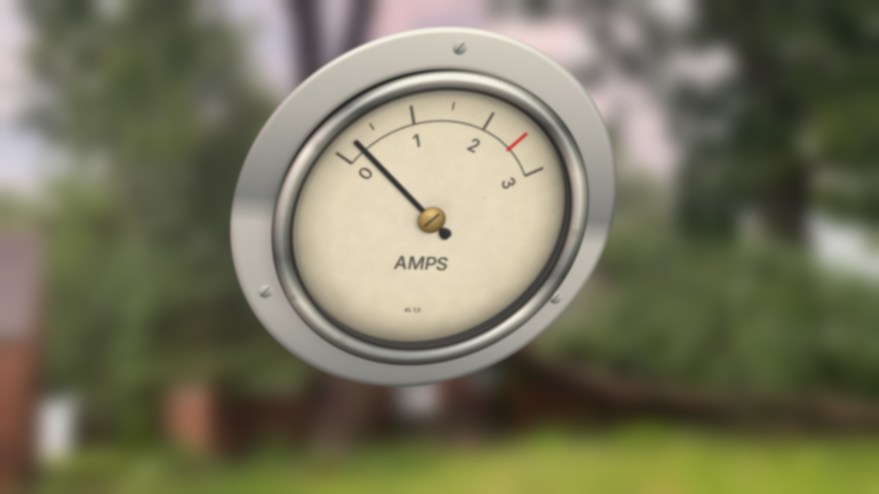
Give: 0.25 A
